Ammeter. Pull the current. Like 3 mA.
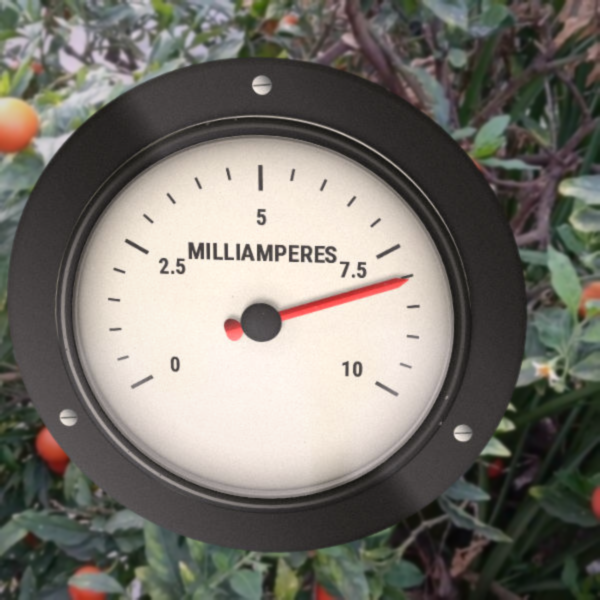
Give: 8 mA
